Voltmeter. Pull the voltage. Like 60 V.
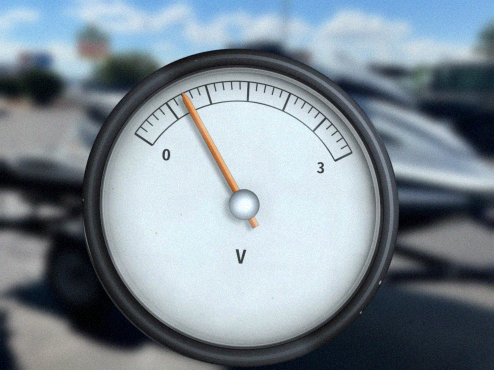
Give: 0.7 V
